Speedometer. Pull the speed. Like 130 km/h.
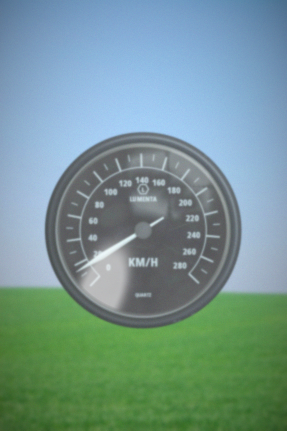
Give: 15 km/h
